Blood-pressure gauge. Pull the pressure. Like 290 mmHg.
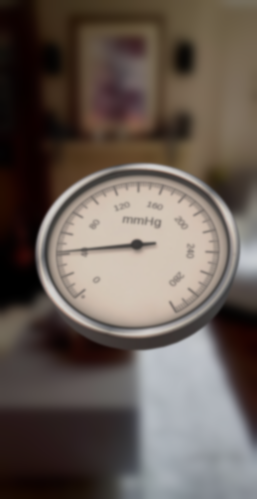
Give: 40 mmHg
